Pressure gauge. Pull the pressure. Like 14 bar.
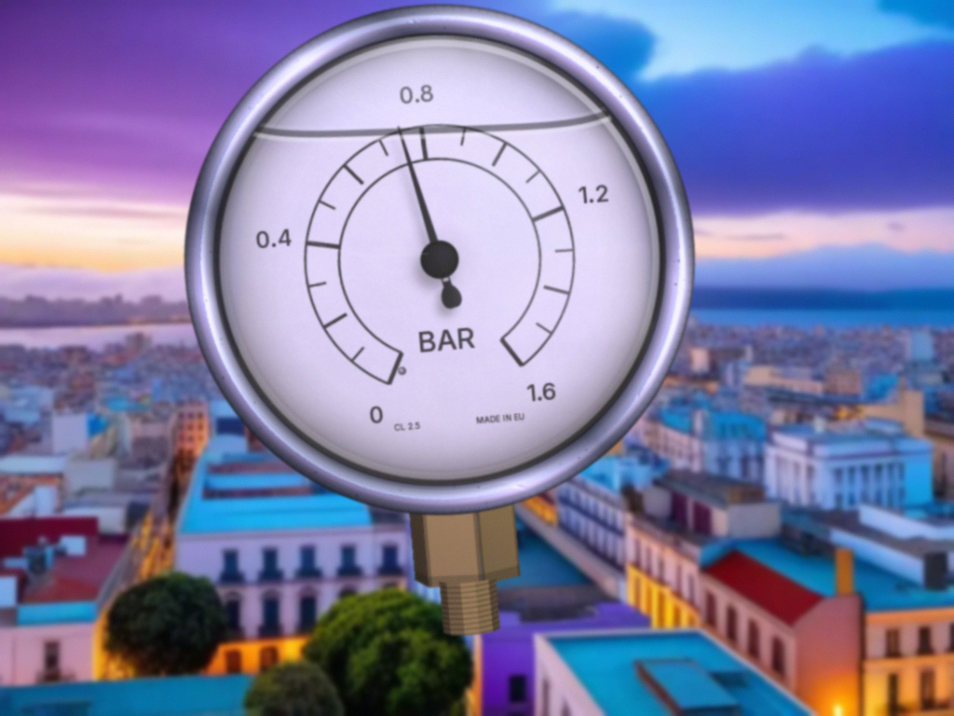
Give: 0.75 bar
